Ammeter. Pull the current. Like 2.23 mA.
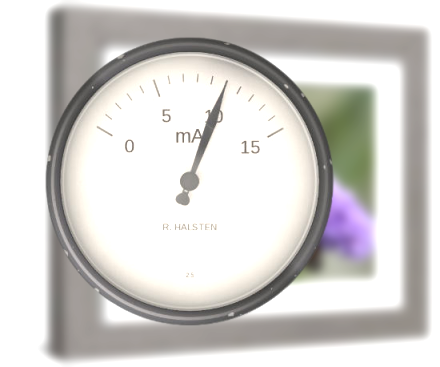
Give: 10 mA
